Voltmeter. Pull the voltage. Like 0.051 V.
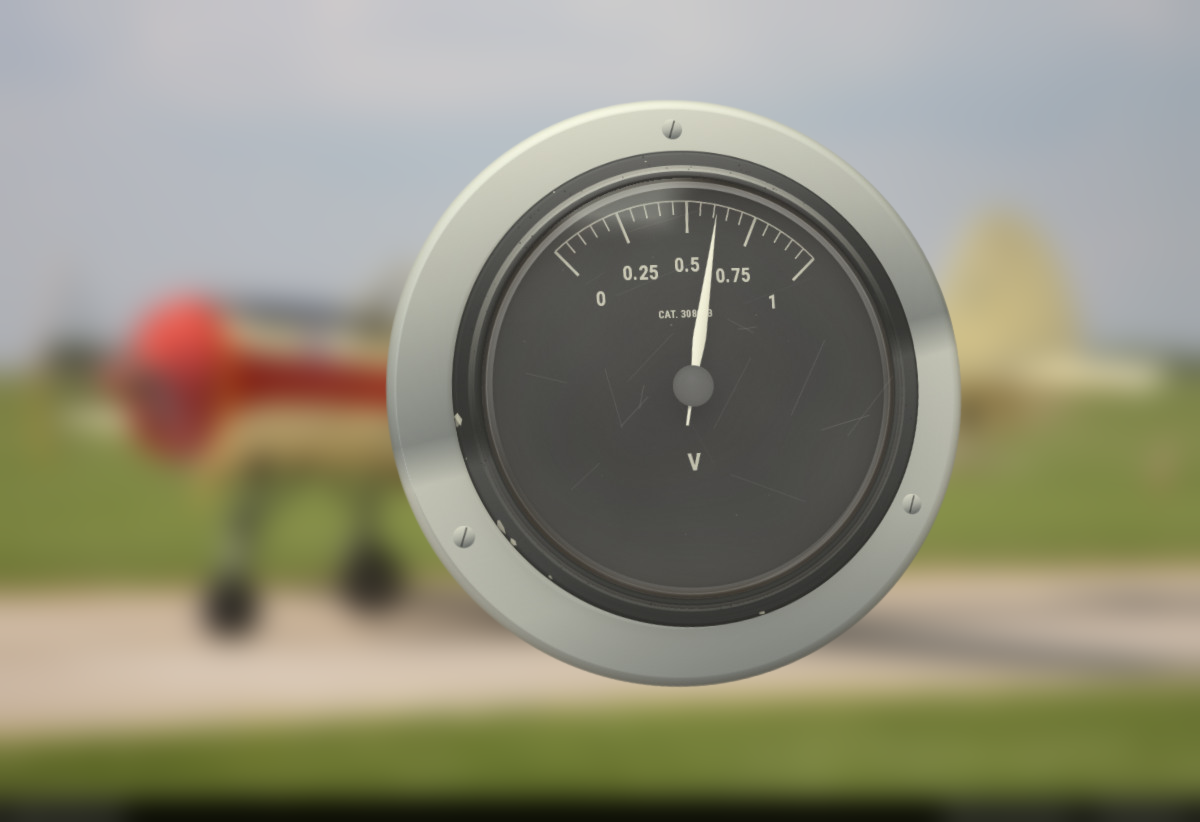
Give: 0.6 V
